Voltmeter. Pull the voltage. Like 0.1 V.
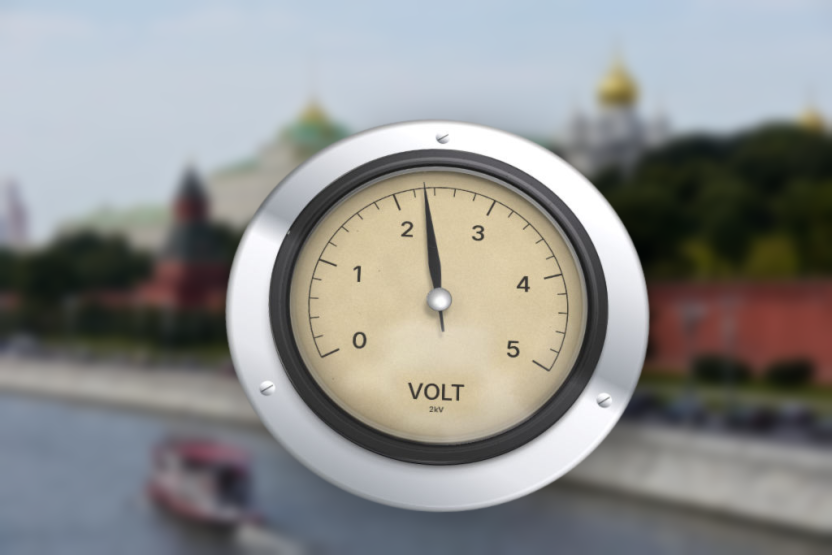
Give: 2.3 V
